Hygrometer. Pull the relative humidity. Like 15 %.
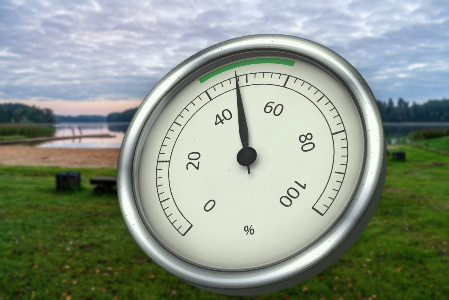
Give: 48 %
